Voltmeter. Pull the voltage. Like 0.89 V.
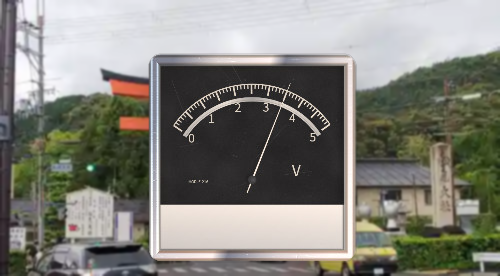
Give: 3.5 V
